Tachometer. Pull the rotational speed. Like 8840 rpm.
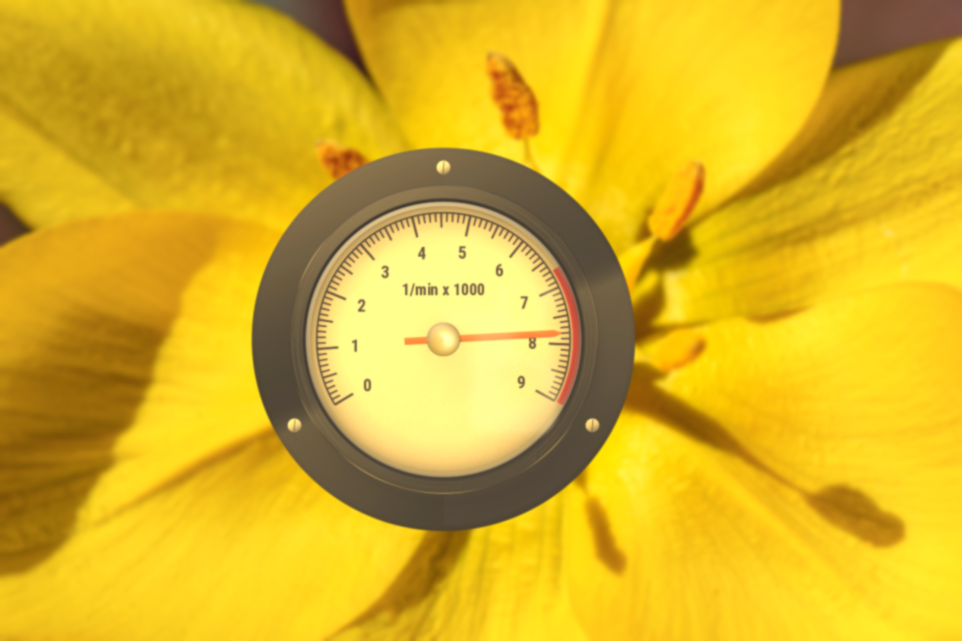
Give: 7800 rpm
